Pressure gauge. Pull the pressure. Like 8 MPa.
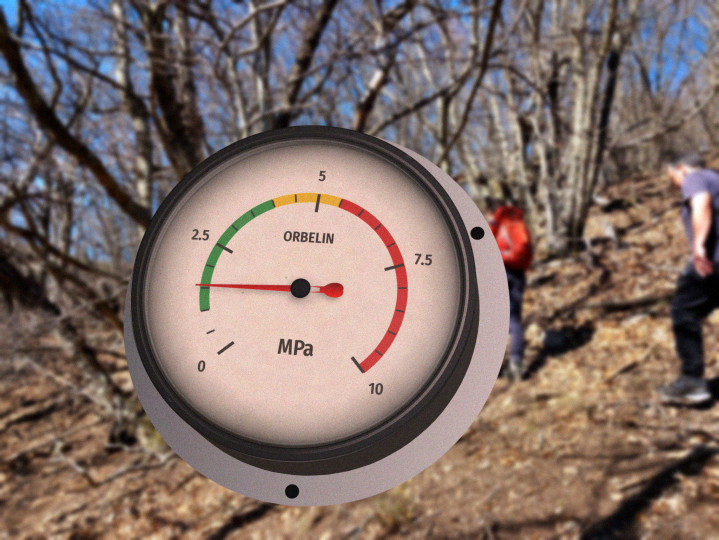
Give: 1.5 MPa
